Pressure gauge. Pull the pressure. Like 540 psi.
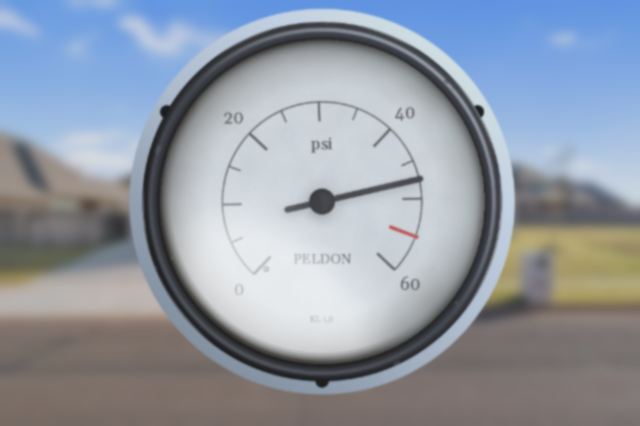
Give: 47.5 psi
